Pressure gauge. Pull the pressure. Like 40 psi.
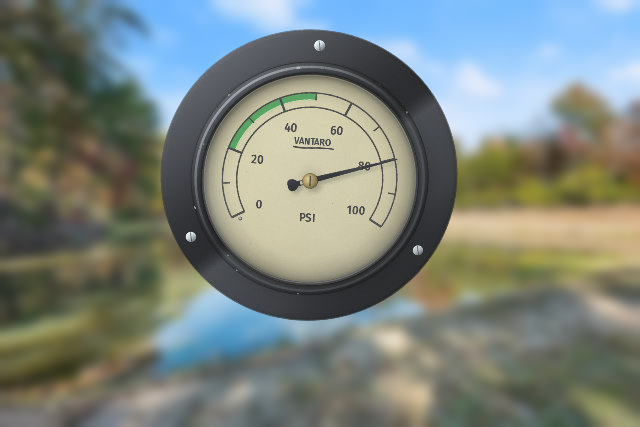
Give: 80 psi
